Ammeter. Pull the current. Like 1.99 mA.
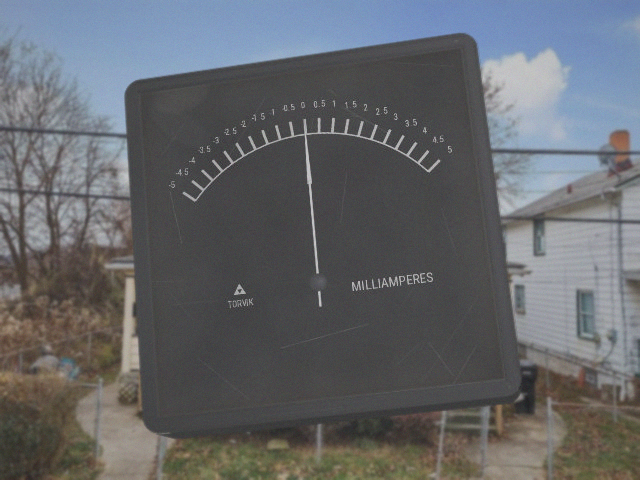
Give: 0 mA
